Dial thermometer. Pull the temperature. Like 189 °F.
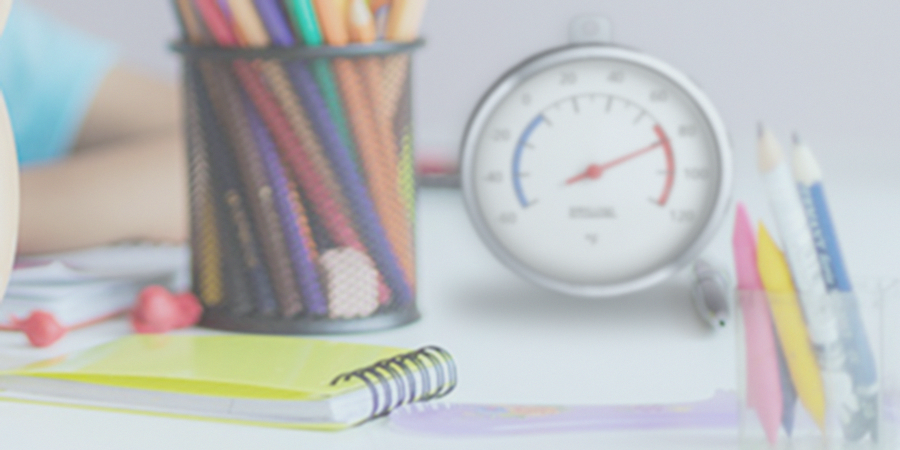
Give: 80 °F
